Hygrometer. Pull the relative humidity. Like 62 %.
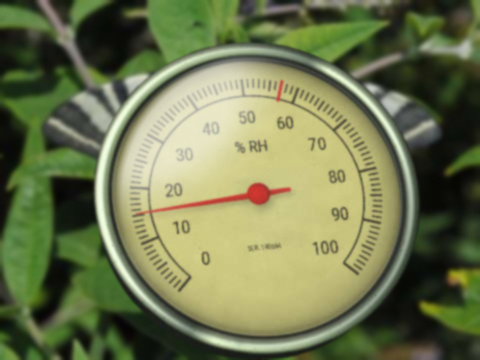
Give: 15 %
